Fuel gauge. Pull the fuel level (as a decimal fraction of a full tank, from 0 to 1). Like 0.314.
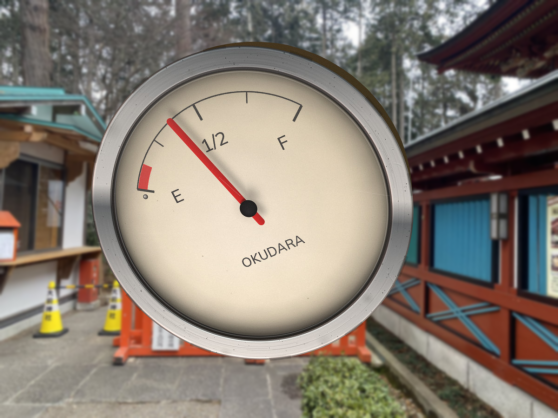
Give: 0.375
